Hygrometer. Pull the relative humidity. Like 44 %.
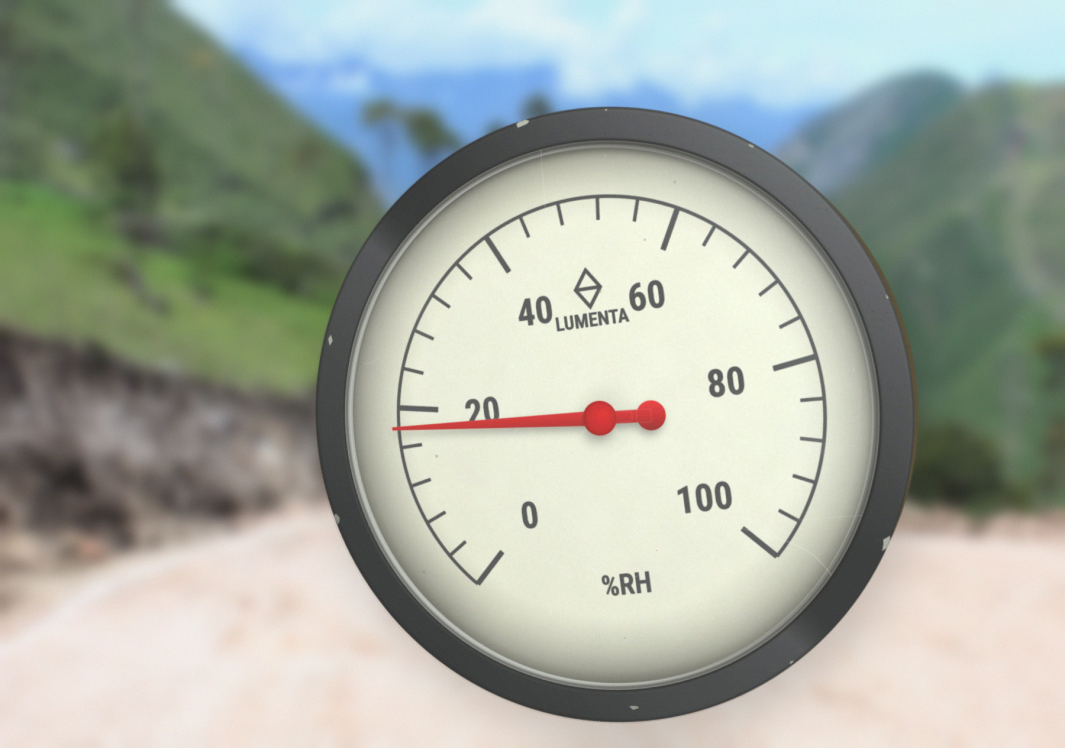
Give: 18 %
